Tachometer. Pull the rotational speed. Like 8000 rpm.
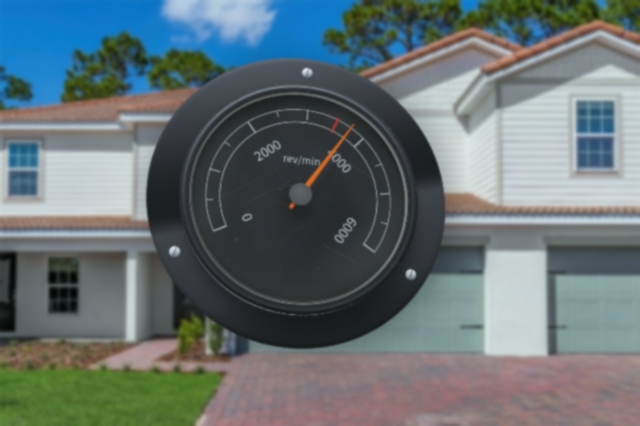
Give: 3750 rpm
